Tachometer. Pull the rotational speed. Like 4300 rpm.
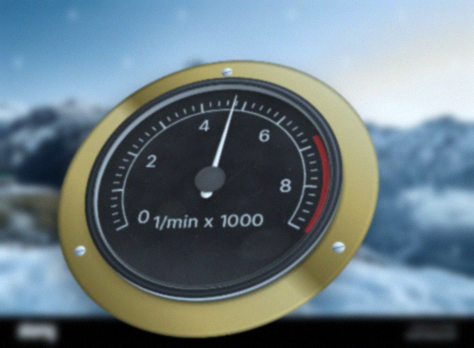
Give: 4800 rpm
